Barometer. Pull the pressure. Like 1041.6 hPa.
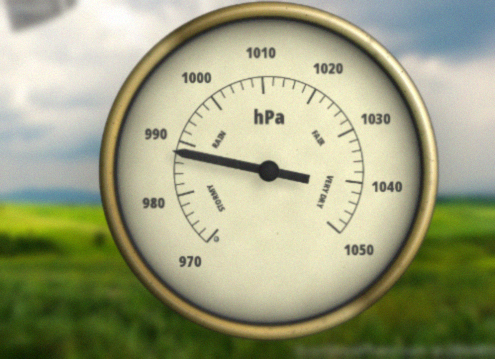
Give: 988 hPa
